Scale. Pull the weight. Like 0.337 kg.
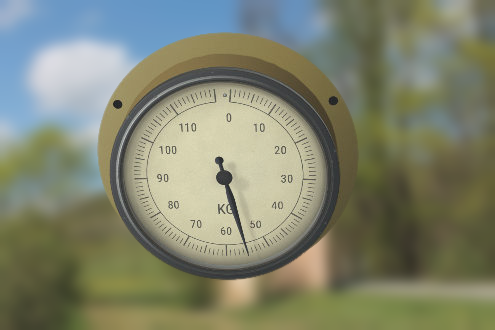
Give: 55 kg
